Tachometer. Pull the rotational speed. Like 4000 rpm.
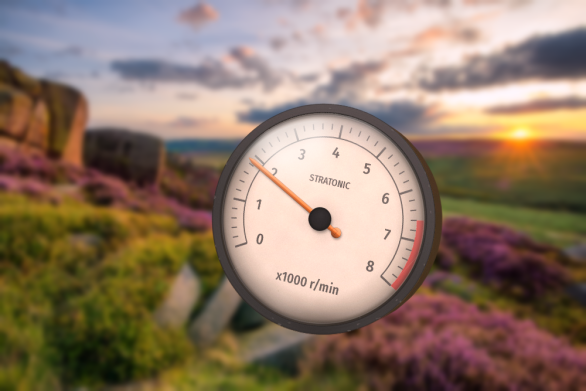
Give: 1900 rpm
